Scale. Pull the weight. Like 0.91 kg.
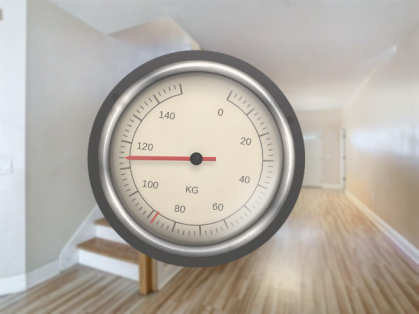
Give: 114 kg
